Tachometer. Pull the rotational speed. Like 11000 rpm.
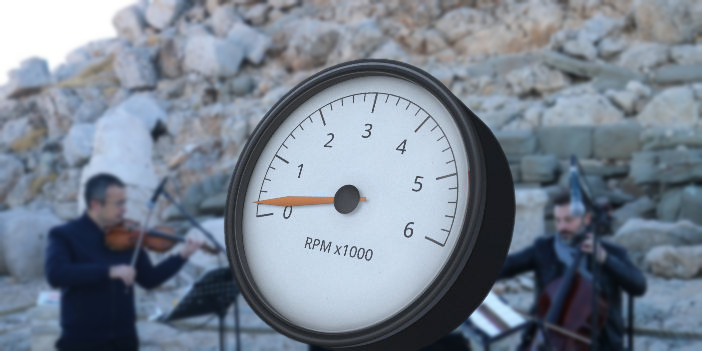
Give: 200 rpm
